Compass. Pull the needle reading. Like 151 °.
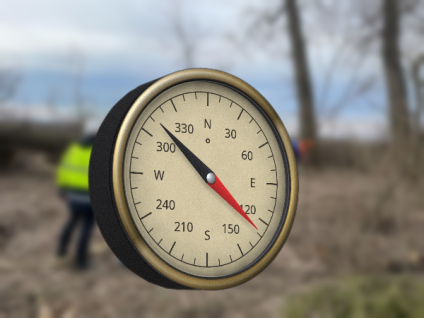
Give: 130 °
